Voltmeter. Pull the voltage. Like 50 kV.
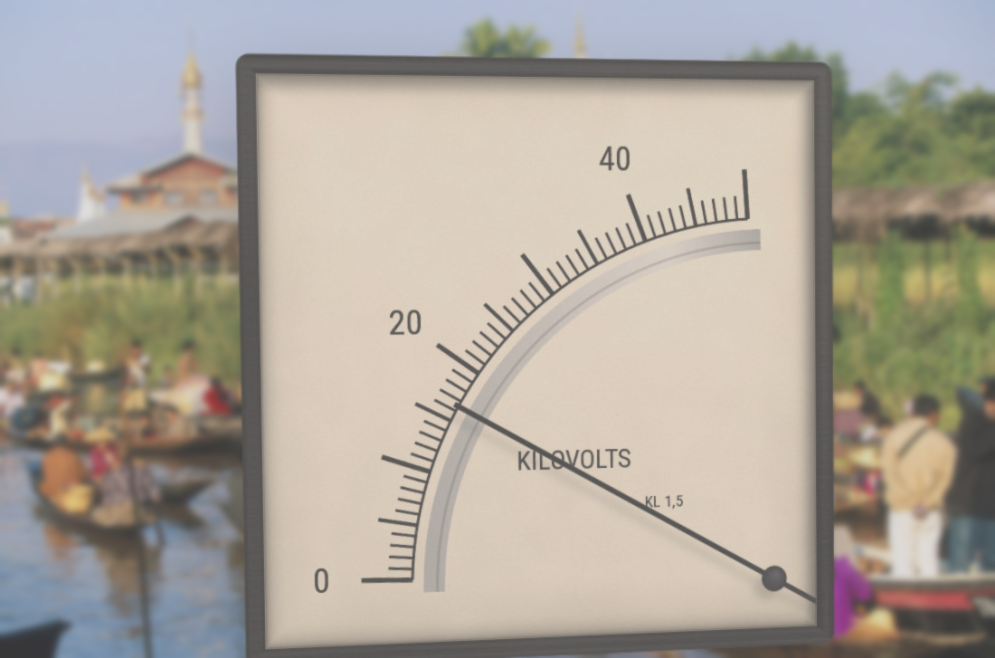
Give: 16.5 kV
